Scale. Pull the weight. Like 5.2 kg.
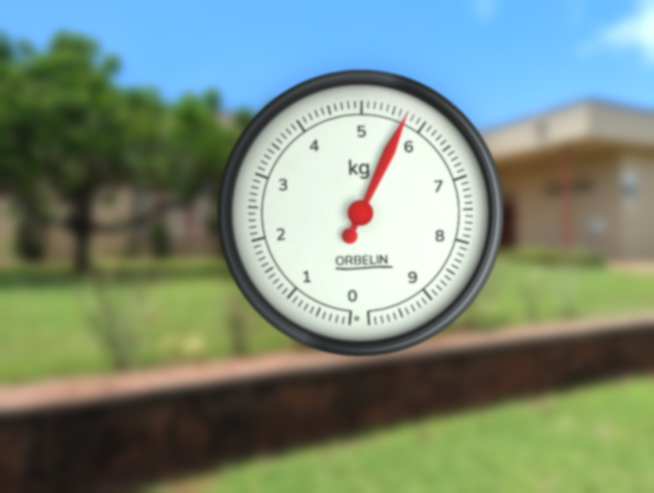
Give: 5.7 kg
